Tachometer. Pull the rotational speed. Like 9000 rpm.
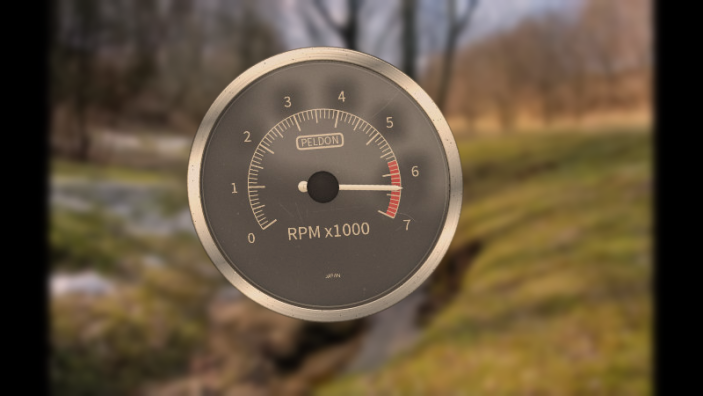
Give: 6300 rpm
